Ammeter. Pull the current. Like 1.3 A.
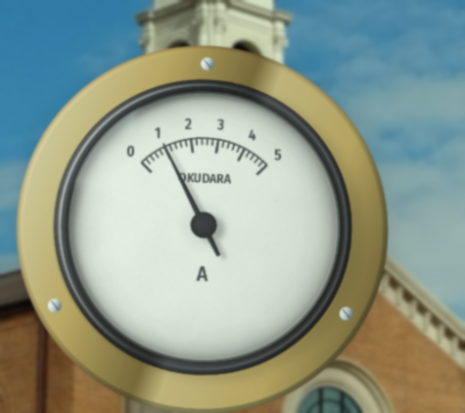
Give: 1 A
